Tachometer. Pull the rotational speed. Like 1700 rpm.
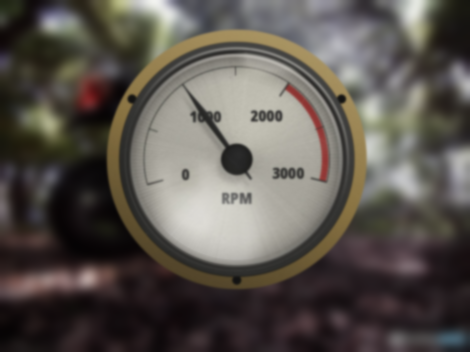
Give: 1000 rpm
